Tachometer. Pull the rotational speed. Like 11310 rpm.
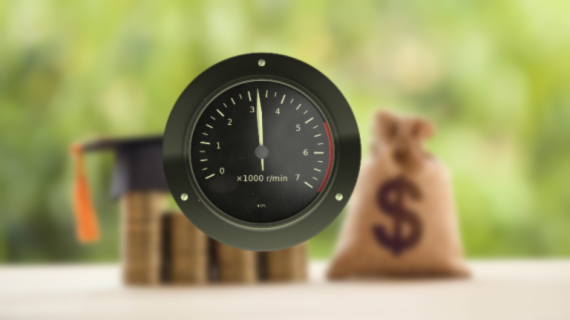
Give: 3250 rpm
